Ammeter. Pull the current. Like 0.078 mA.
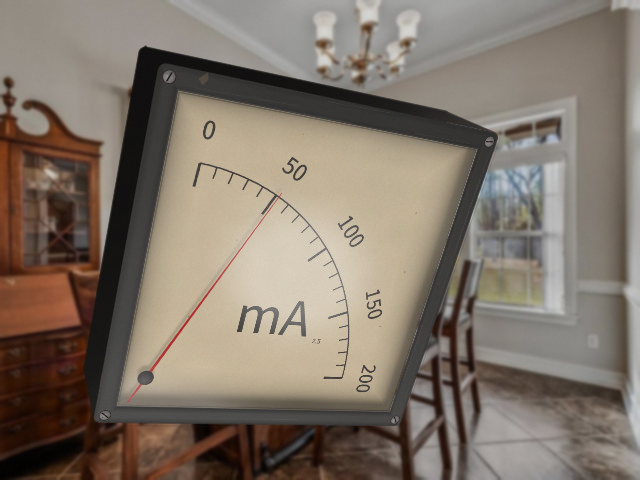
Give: 50 mA
